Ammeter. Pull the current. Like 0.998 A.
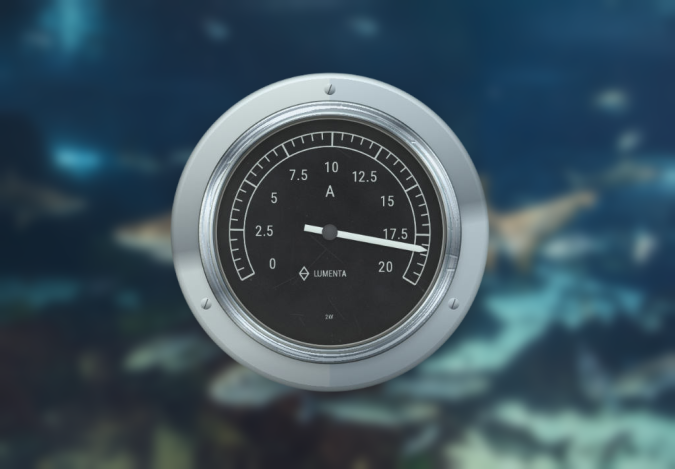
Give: 18.25 A
